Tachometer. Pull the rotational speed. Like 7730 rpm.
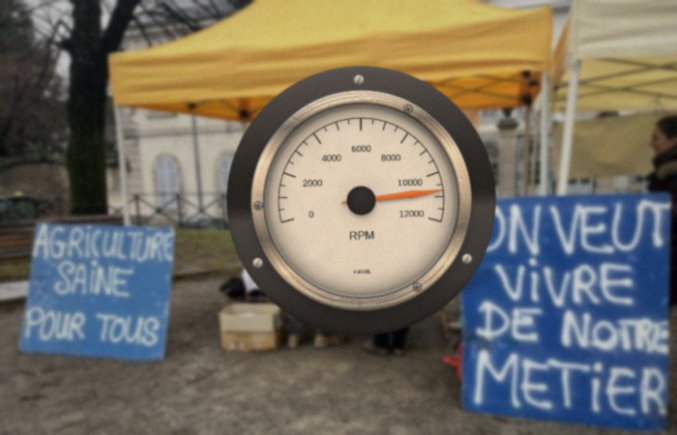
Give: 10750 rpm
